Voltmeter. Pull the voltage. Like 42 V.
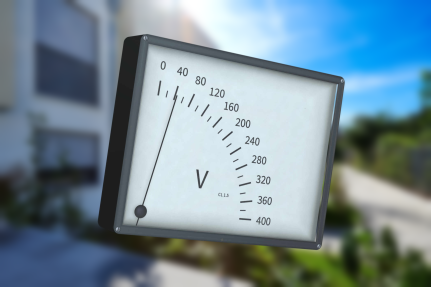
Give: 40 V
